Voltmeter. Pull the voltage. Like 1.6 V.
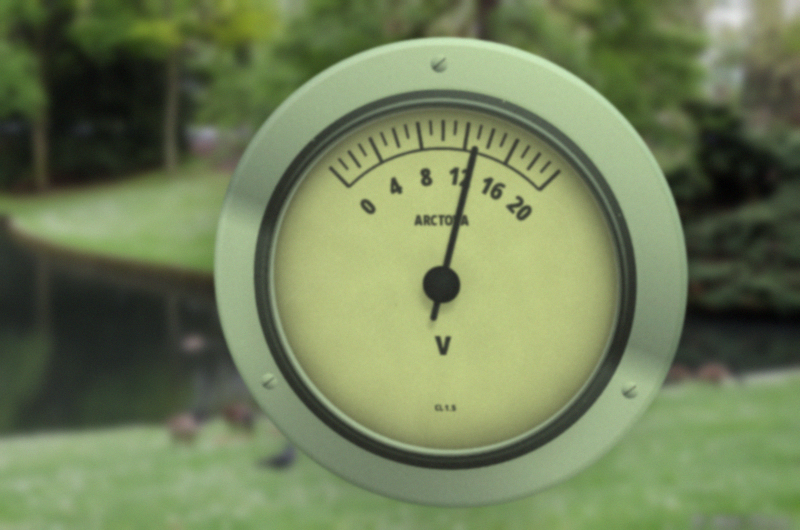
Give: 13 V
